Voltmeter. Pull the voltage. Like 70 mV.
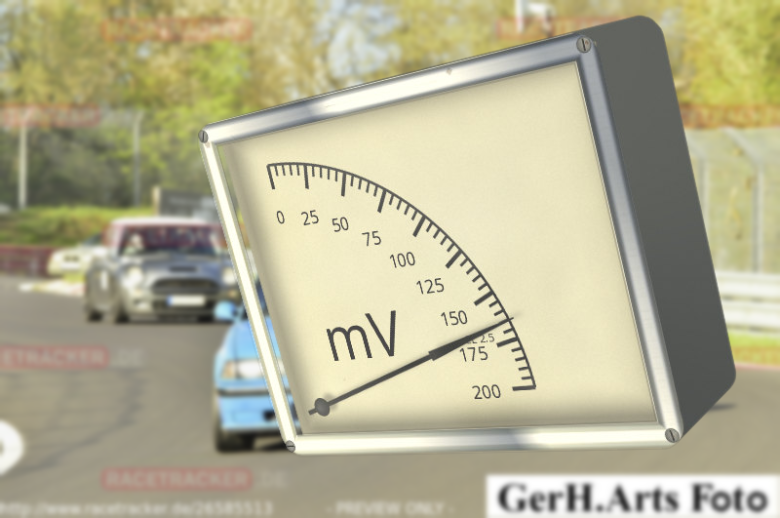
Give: 165 mV
